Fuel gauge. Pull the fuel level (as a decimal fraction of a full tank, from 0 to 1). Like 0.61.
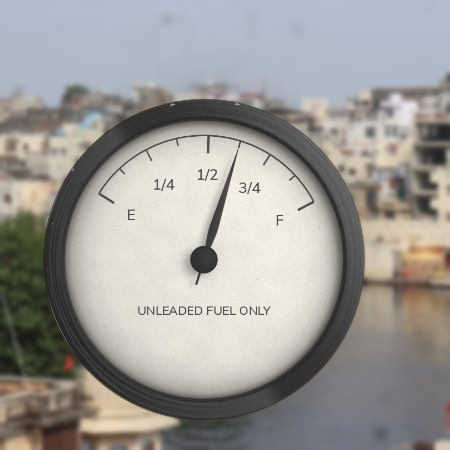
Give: 0.625
